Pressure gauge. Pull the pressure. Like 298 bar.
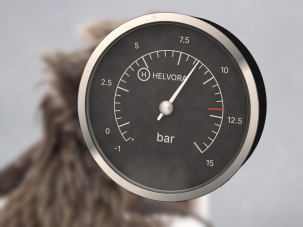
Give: 8.75 bar
